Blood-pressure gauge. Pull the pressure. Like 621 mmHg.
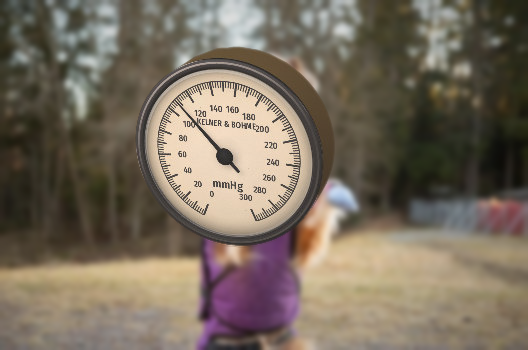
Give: 110 mmHg
